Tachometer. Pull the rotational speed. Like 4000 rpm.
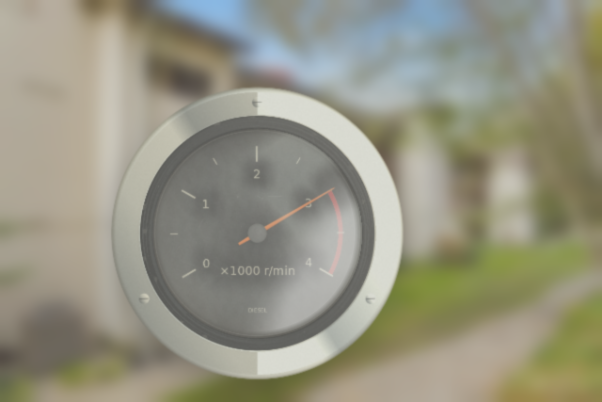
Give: 3000 rpm
